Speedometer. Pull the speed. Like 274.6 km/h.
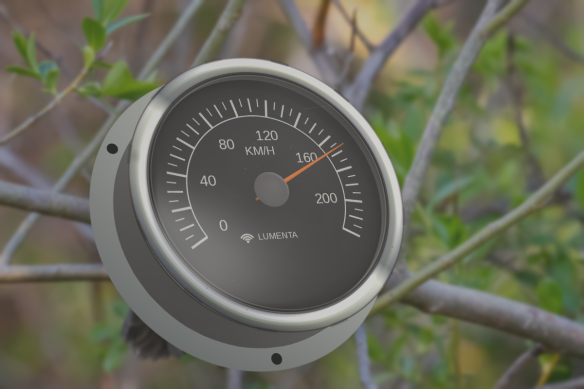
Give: 167.5 km/h
